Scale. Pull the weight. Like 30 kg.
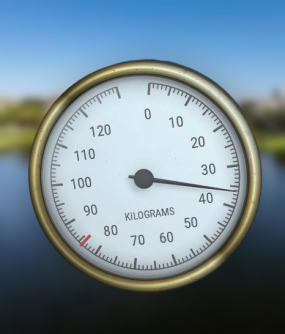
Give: 36 kg
